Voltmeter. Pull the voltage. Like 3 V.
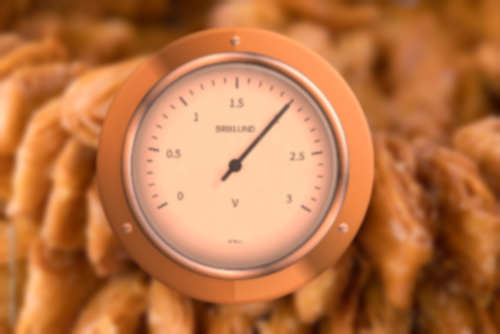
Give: 2 V
